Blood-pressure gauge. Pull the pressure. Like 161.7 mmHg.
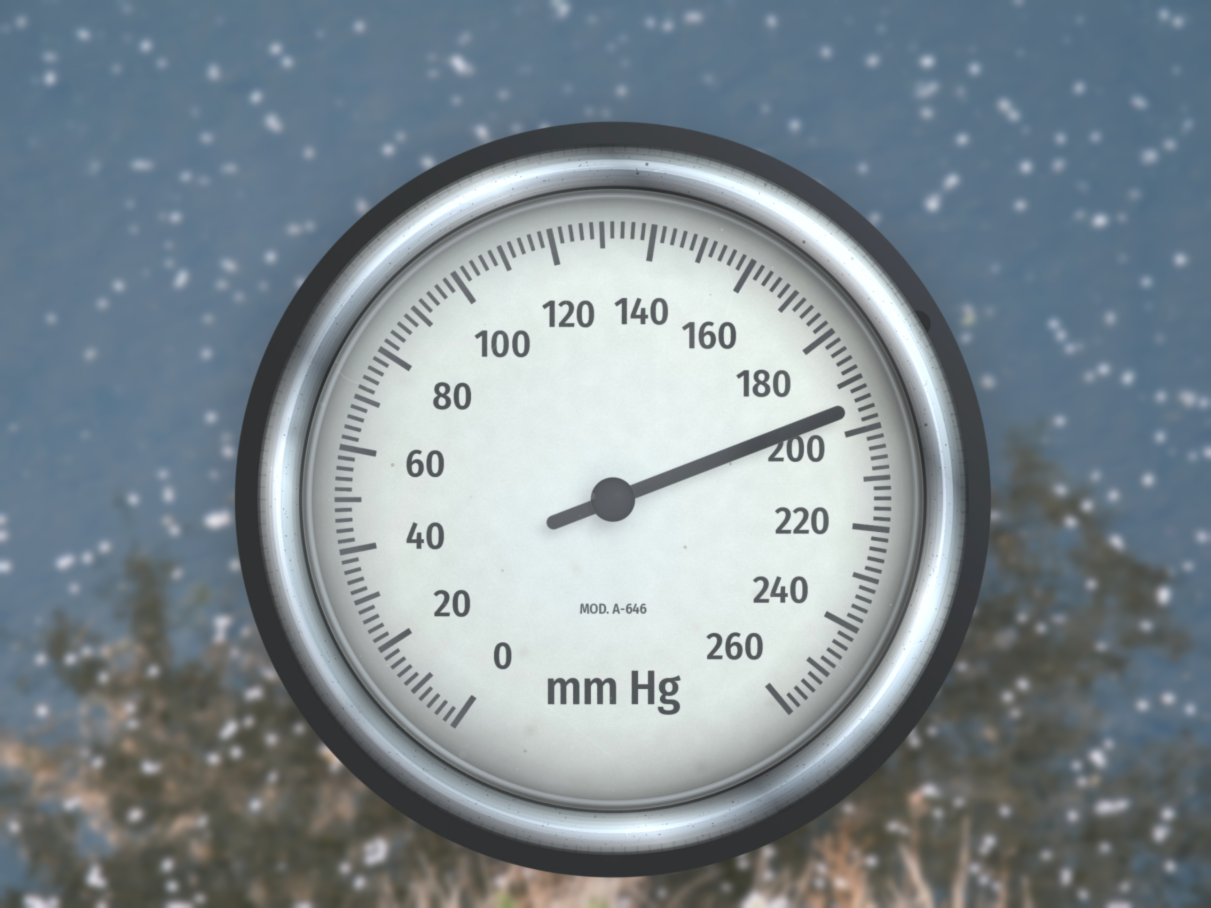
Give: 195 mmHg
